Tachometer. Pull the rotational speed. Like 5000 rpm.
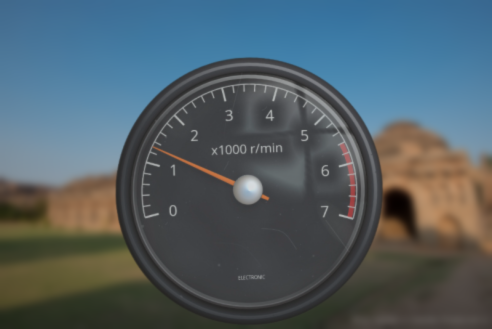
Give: 1300 rpm
